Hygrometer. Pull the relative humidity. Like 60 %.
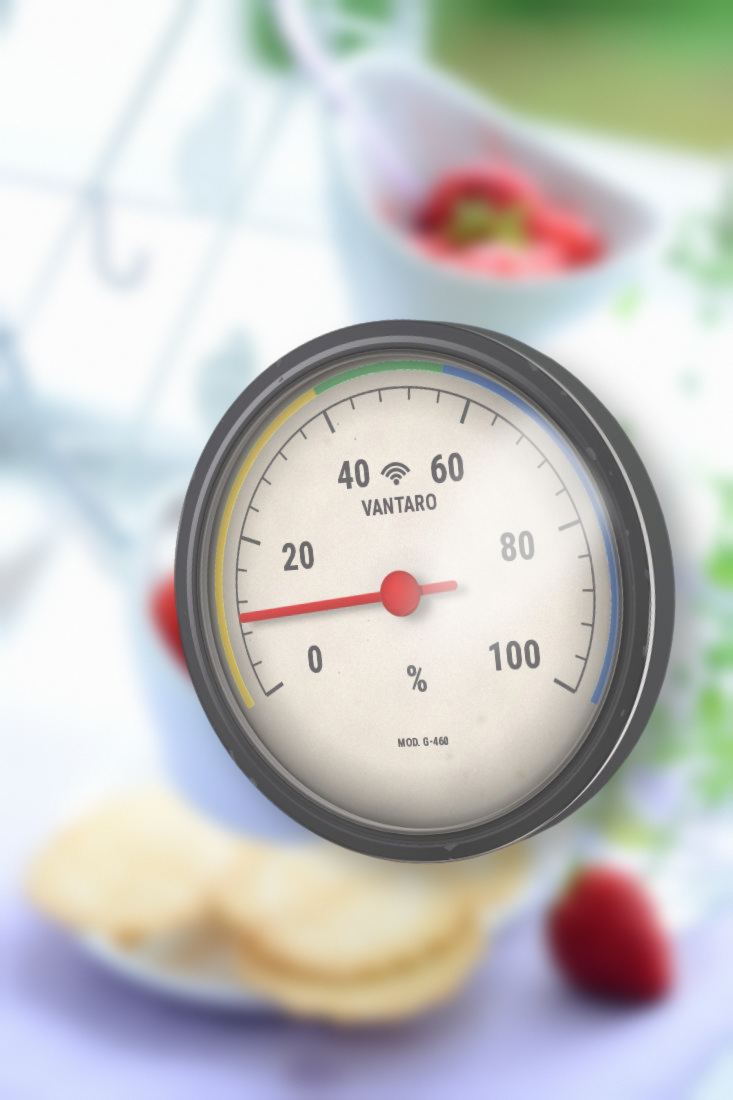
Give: 10 %
